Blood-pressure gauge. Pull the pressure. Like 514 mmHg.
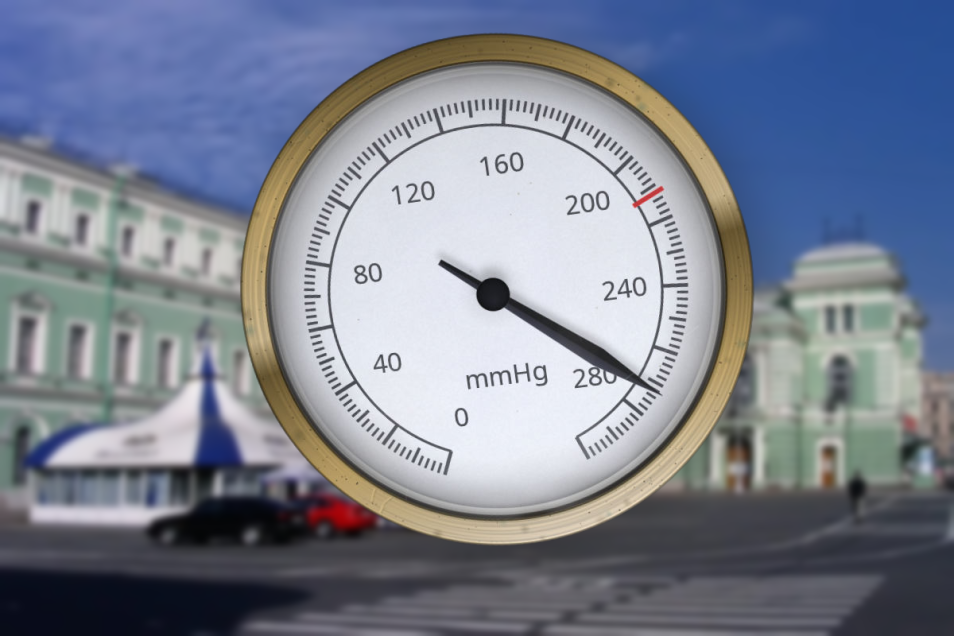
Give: 272 mmHg
